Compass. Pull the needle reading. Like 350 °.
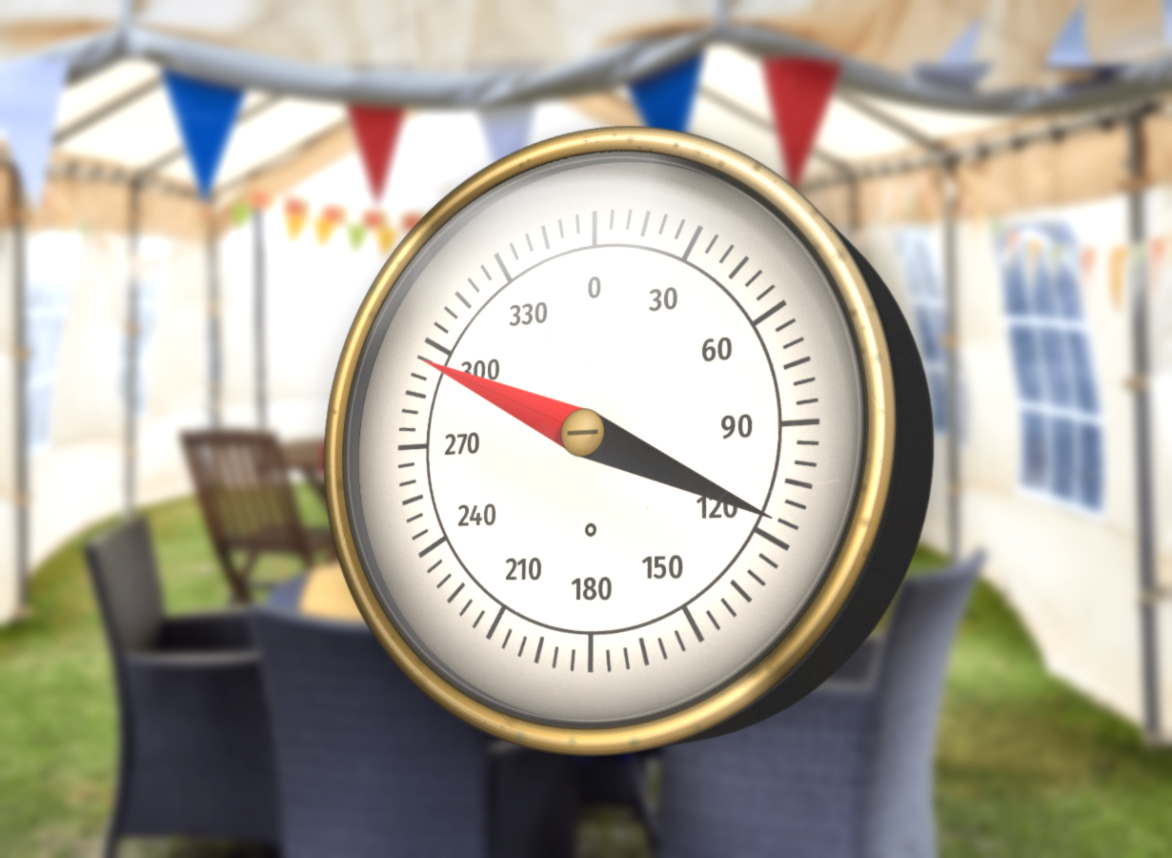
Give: 295 °
